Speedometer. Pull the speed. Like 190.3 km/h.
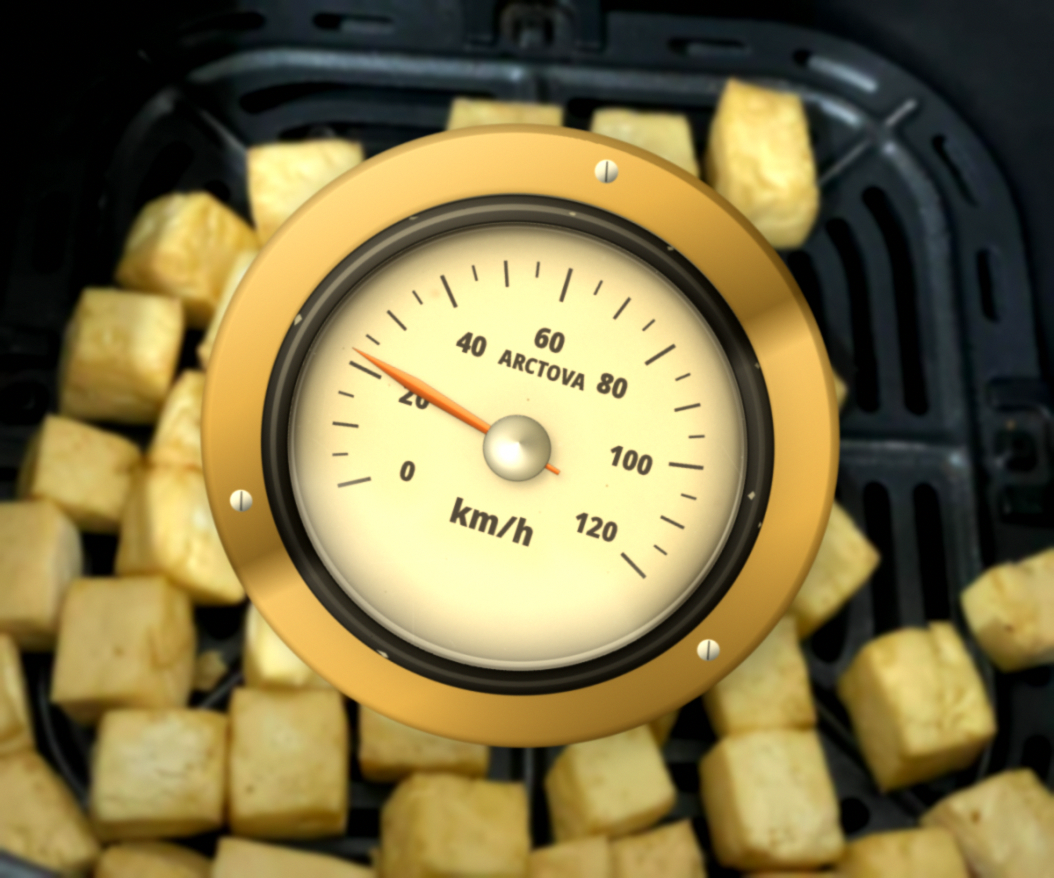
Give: 22.5 km/h
